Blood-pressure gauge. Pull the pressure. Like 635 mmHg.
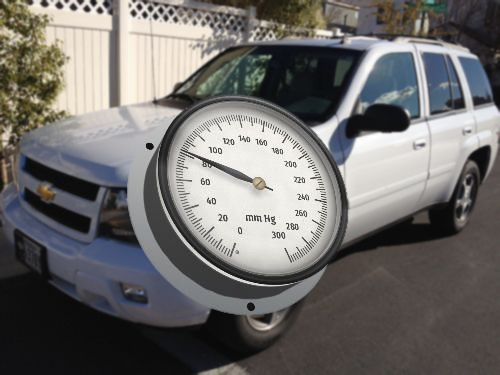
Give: 80 mmHg
